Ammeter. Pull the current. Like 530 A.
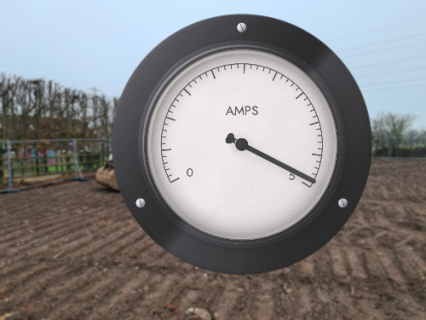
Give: 4.9 A
